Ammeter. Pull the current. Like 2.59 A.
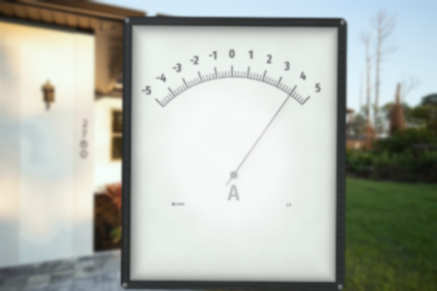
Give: 4 A
